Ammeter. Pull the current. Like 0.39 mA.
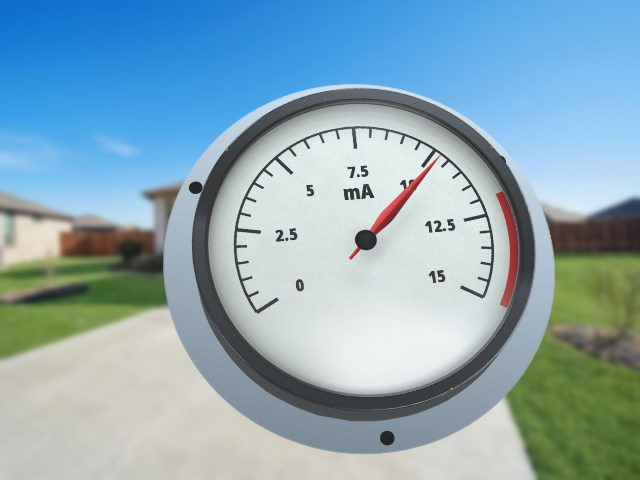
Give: 10.25 mA
